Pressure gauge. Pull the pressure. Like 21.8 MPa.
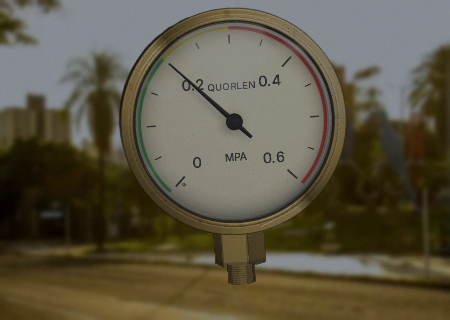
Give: 0.2 MPa
